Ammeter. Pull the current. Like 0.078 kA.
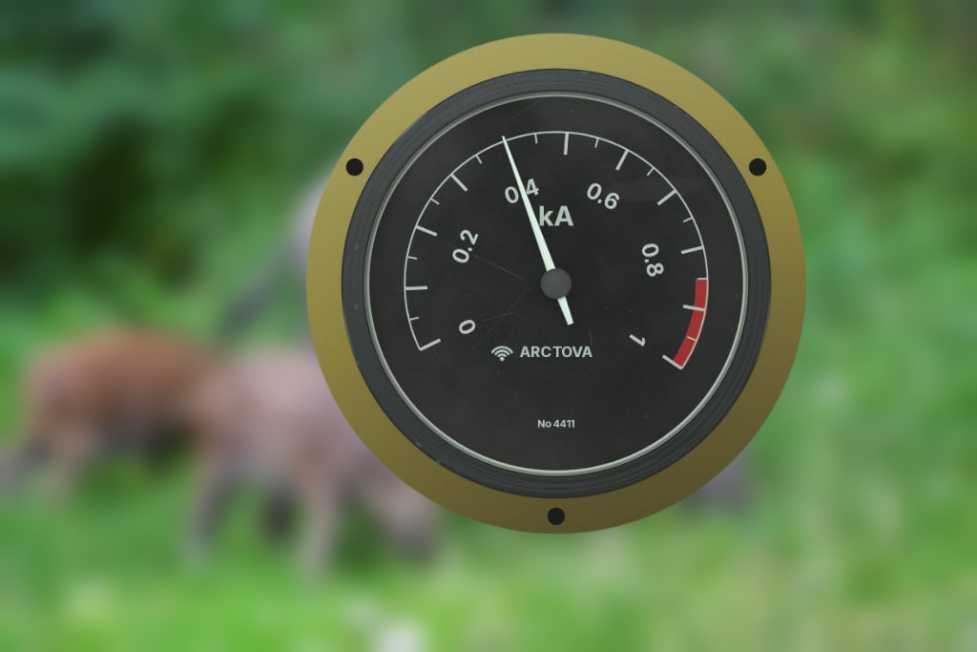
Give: 0.4 kA
